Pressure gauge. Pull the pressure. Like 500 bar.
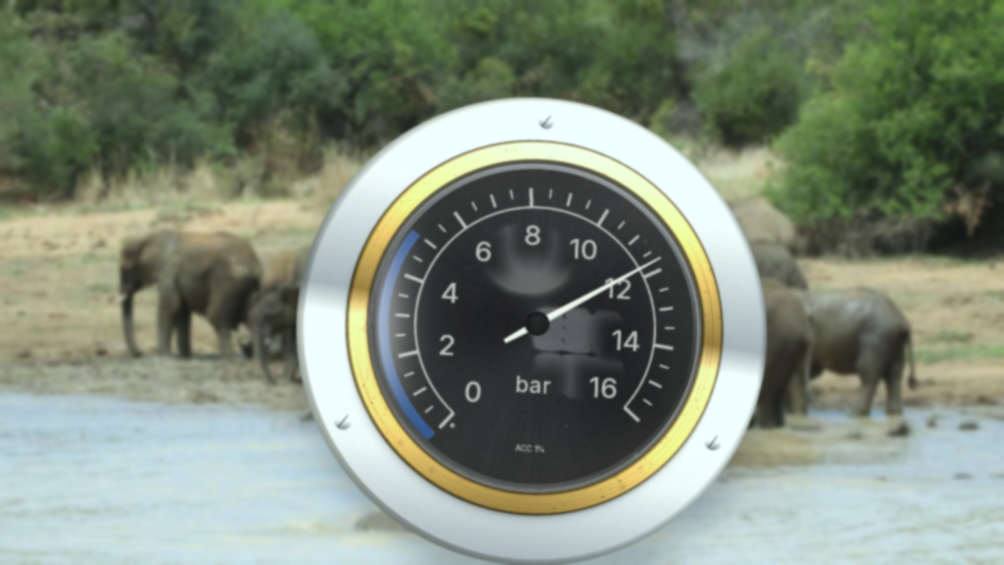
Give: 11.75 bar
